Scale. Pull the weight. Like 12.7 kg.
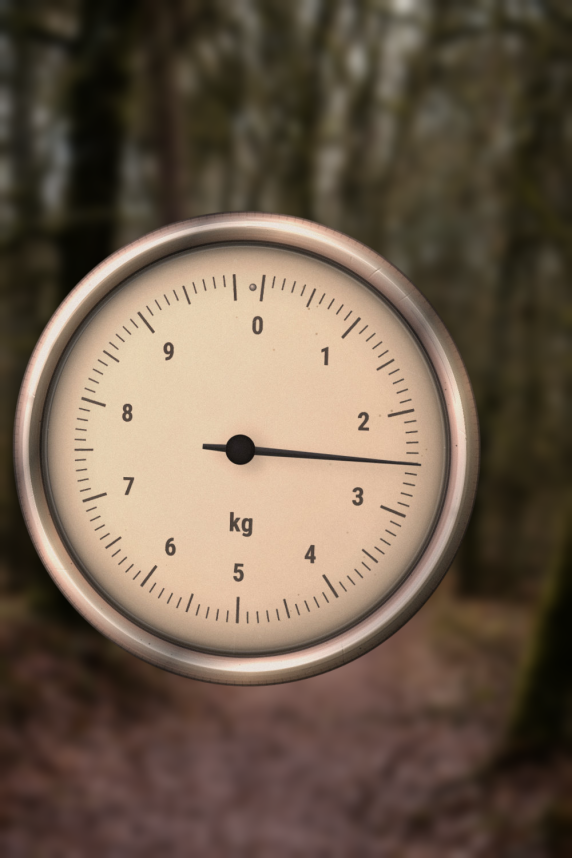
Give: 2.5 kg
